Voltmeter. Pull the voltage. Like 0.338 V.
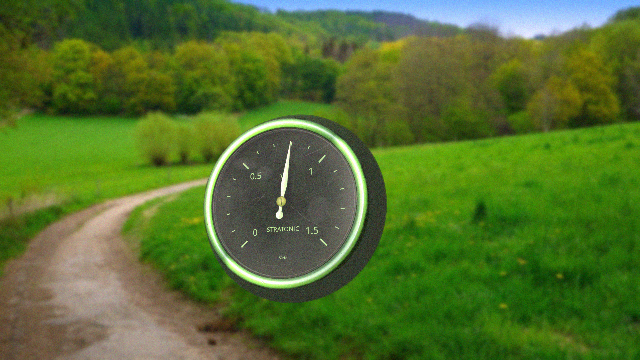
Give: 0.8 V
